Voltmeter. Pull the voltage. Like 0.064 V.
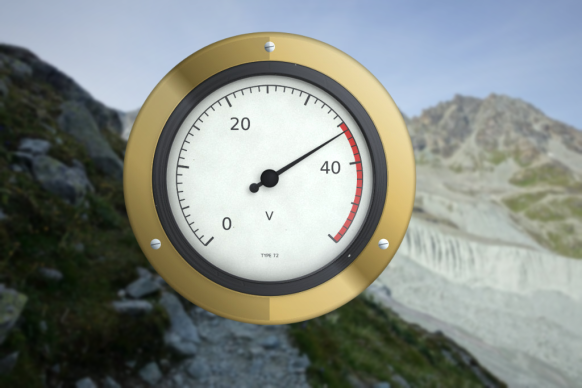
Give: 36 V
